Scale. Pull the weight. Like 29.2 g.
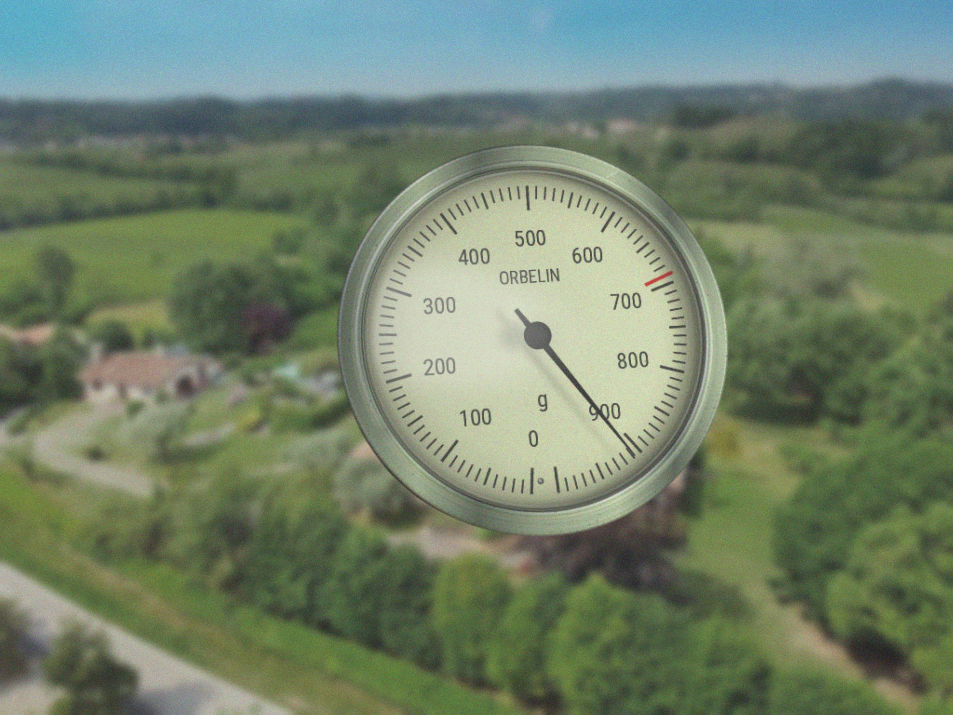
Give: 910 g
